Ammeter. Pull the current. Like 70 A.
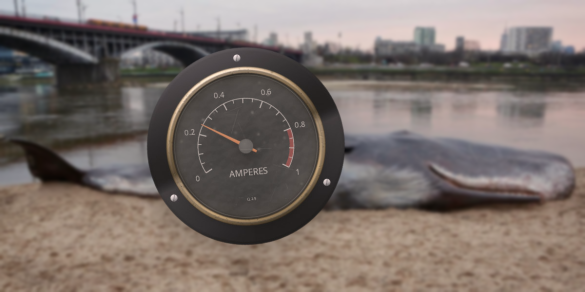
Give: 0.25 A
